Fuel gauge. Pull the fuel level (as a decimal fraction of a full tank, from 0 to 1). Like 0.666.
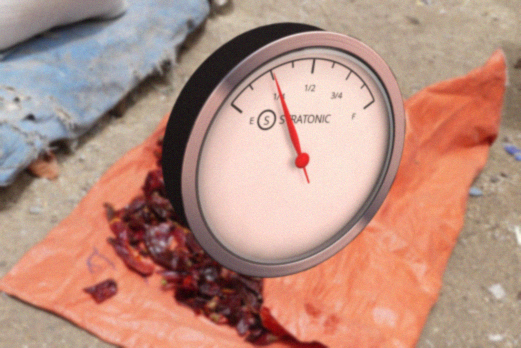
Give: 0.25
